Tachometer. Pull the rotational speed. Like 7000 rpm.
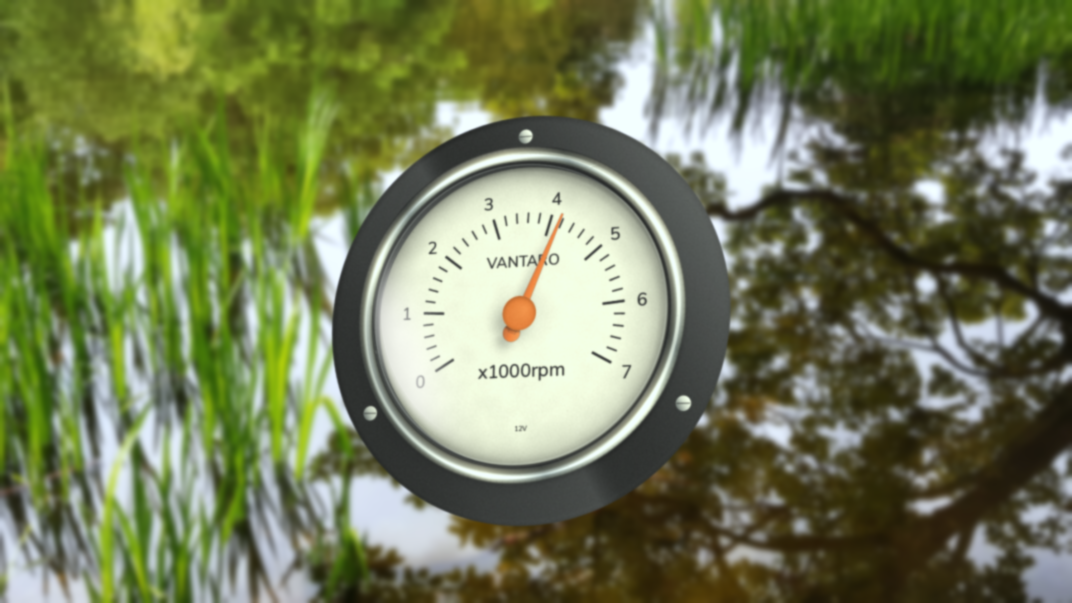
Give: 4200 rpm
